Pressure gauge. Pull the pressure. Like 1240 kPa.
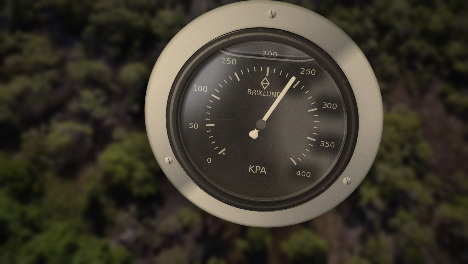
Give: 240 kPa
